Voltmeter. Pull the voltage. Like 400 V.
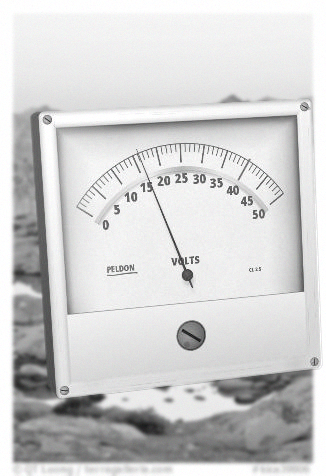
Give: 16 V
